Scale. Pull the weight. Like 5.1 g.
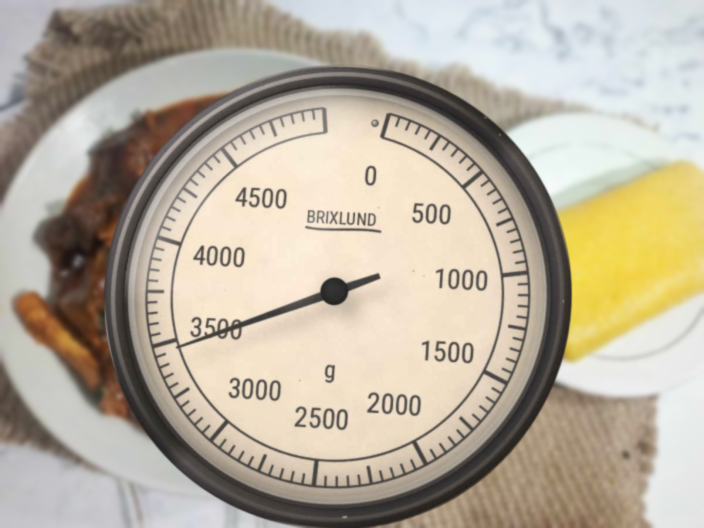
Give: 3450 g
